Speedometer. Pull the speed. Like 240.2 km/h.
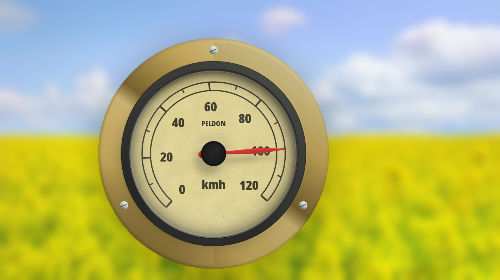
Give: 100 km/h
